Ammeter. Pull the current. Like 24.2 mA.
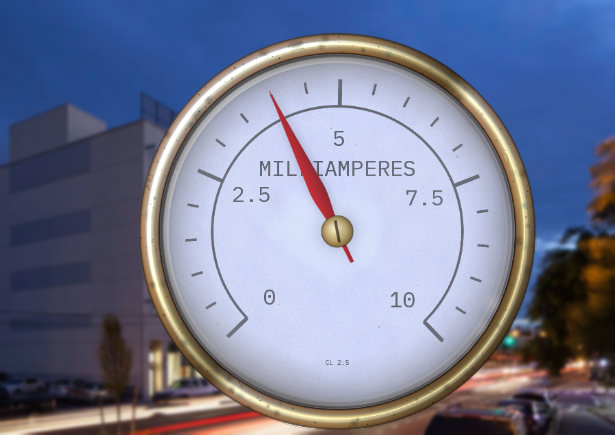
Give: 4 mA
